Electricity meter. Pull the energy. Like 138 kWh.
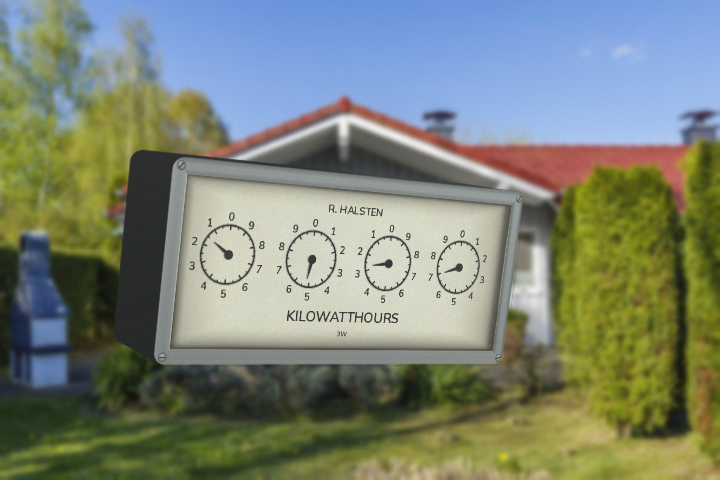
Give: 1527 kWh
